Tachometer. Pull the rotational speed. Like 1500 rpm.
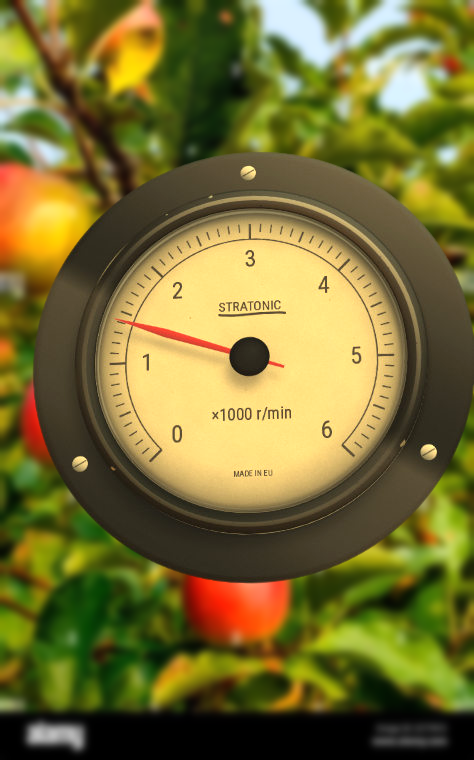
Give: 1400 rpm
